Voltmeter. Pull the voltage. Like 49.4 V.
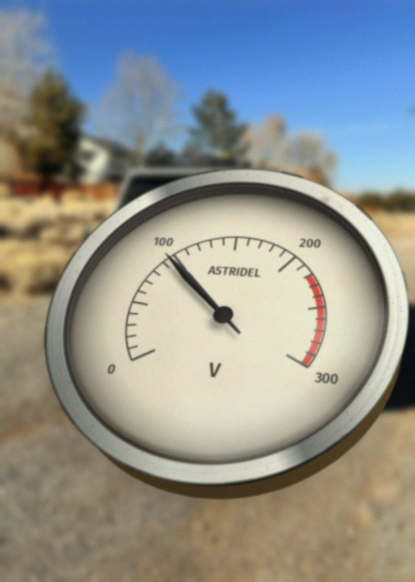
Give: 95 V
